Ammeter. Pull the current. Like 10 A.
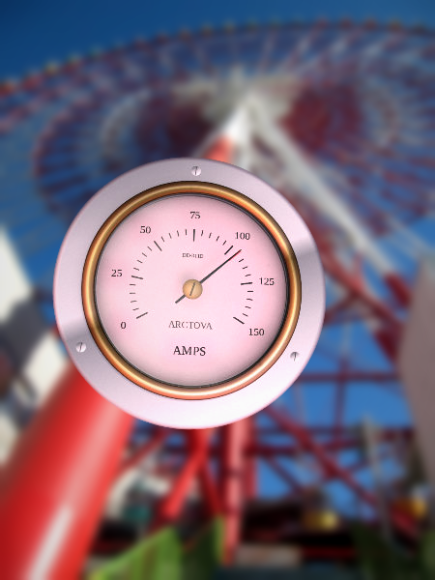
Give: 105 A
